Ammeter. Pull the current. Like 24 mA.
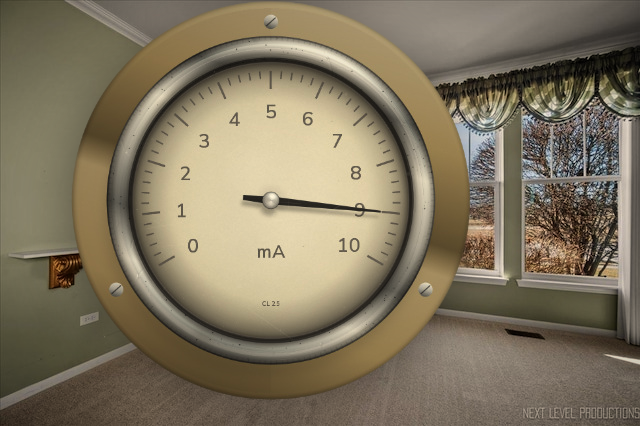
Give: 9 mA
